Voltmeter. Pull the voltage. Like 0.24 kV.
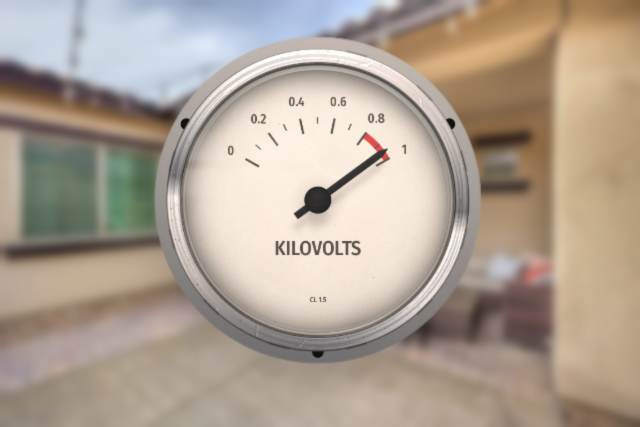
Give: 0.95 kV
